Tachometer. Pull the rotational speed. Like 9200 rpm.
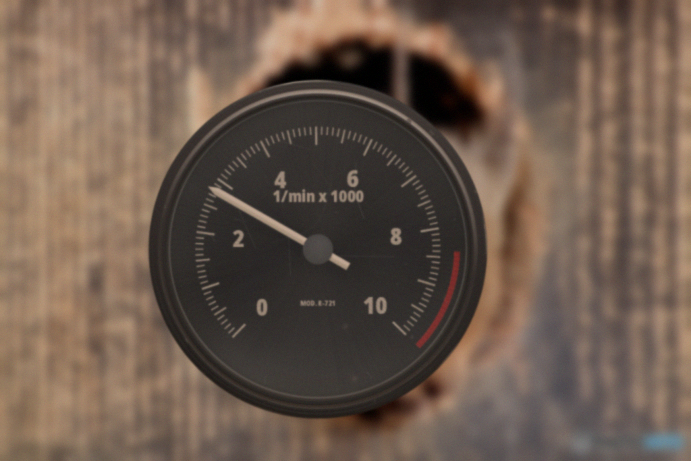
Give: 2800 rpm
